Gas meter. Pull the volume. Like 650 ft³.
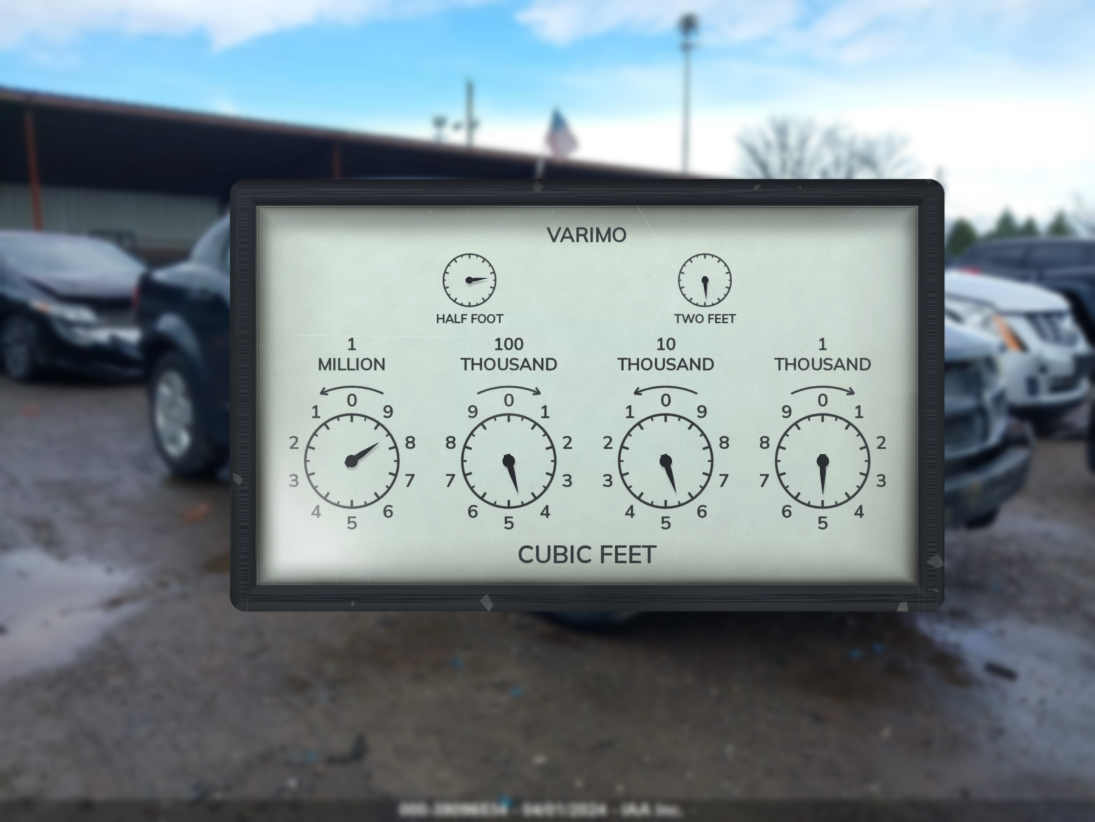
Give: 845500 ft³
